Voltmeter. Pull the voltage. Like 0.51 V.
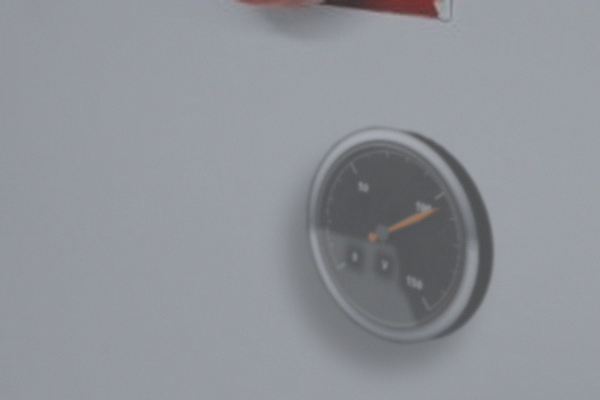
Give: 105 V
